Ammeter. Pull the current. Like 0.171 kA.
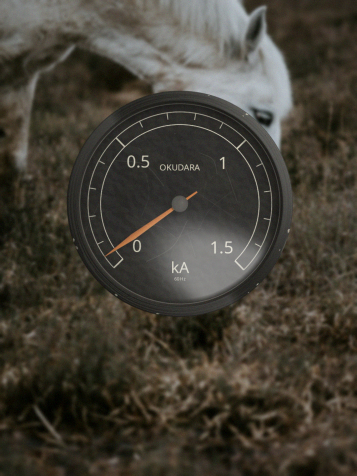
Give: 0.05 kA
